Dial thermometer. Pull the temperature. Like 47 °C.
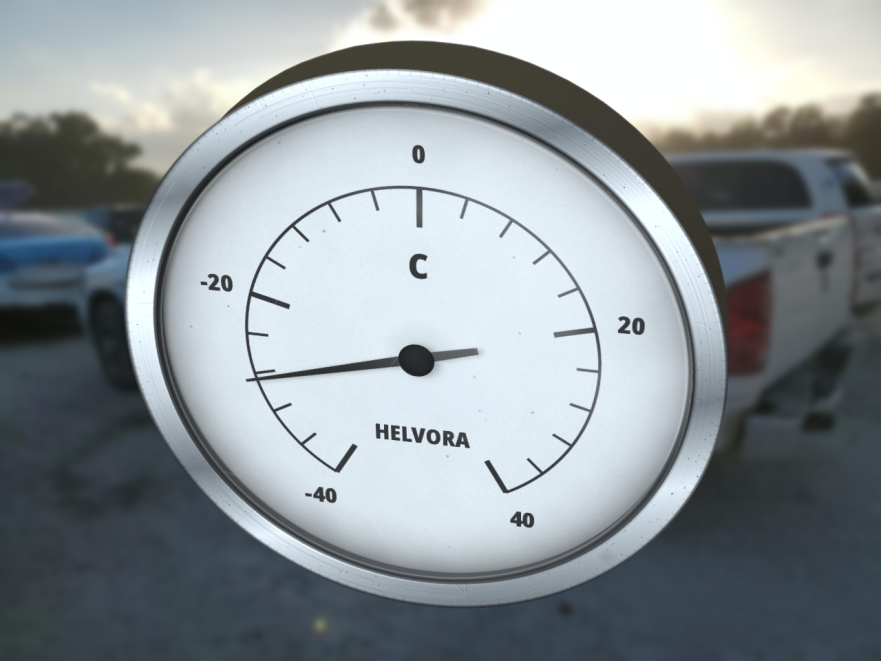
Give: -28 °C
